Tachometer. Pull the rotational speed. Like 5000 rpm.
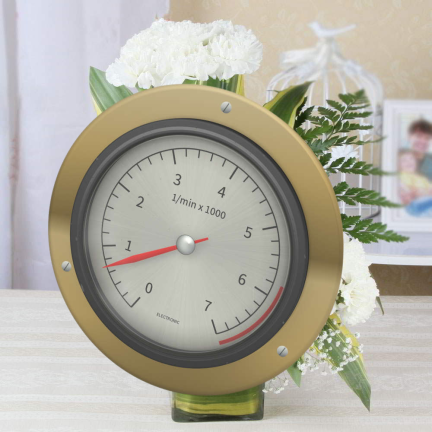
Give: 700 rpm
